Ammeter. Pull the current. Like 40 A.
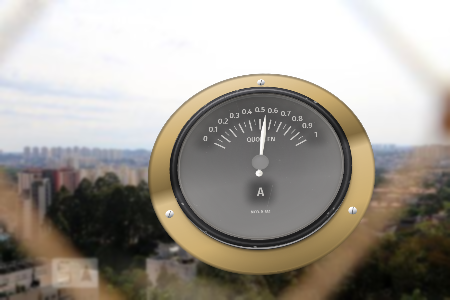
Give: 0.55 A
